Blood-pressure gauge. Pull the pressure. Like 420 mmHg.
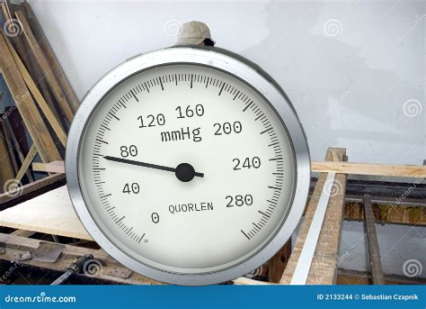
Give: 70 mmHg
